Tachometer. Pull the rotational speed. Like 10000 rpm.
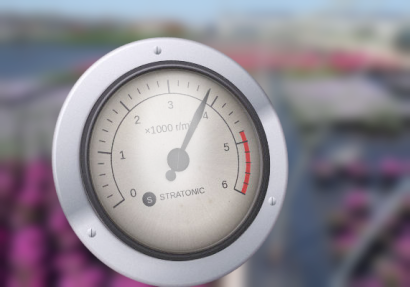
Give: 3800 rpm
